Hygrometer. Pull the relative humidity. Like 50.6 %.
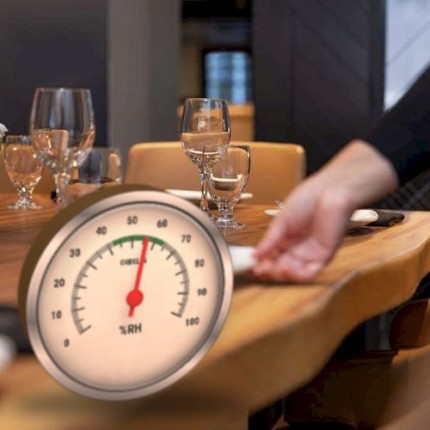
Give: 55 %
